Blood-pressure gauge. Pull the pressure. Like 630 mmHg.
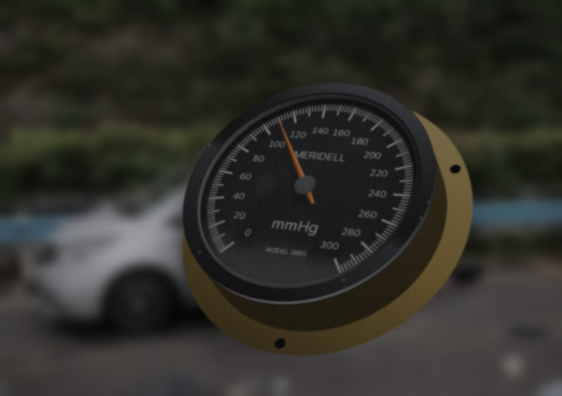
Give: 110 mmHg
